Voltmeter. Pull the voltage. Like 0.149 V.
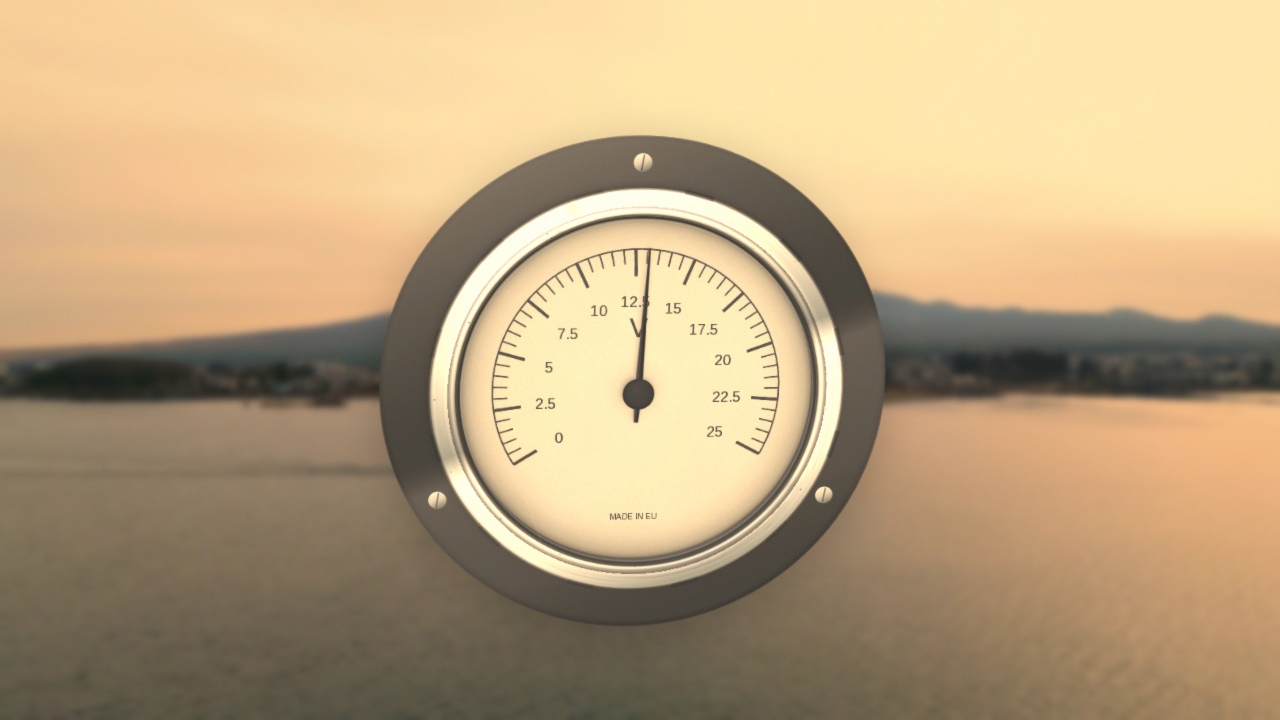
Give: 13 V
